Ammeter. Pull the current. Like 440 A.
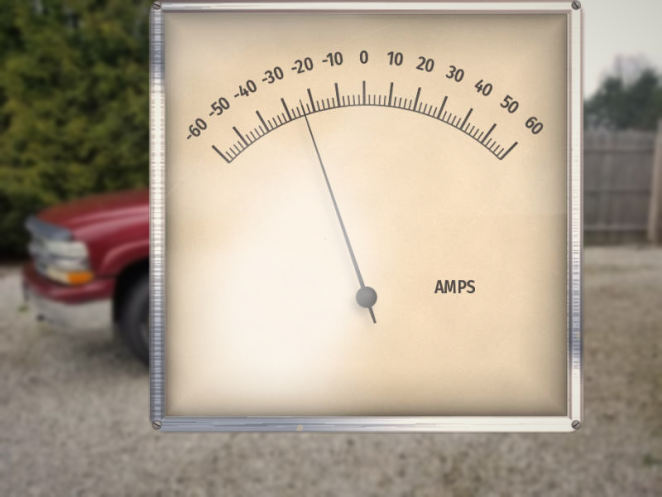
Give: -24 A
